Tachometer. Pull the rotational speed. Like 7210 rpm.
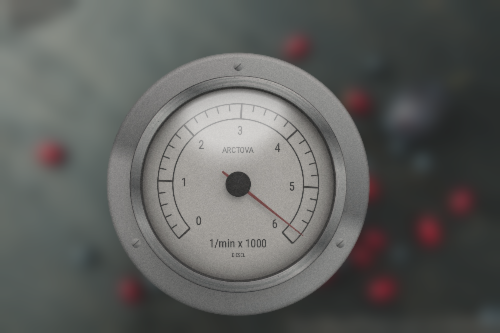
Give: 5800 rpm
